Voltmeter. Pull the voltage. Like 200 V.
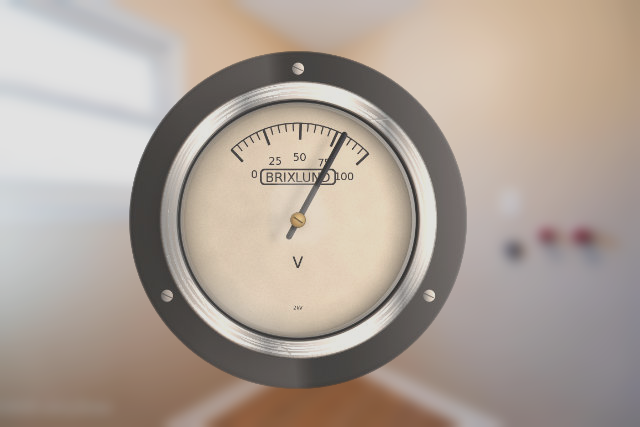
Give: 80 V
